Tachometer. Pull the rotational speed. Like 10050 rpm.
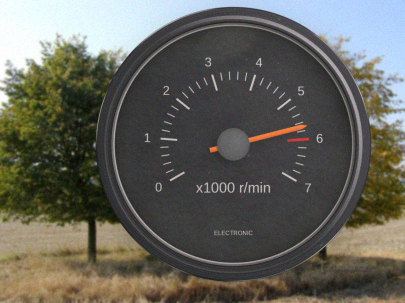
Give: 5700 rpm
